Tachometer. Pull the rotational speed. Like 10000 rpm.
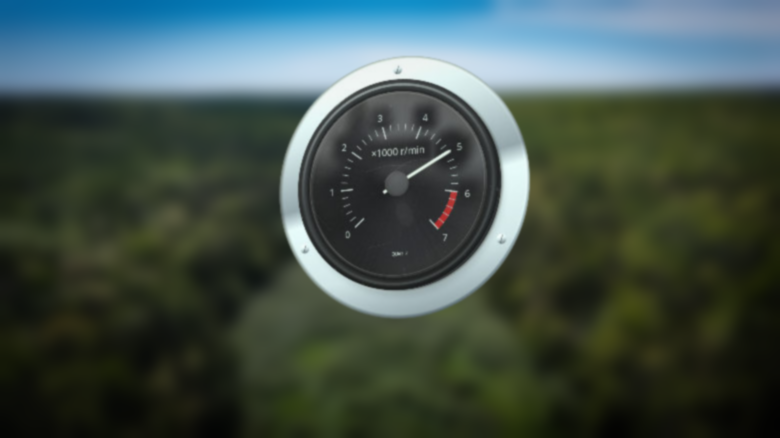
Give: 5000 rpm
